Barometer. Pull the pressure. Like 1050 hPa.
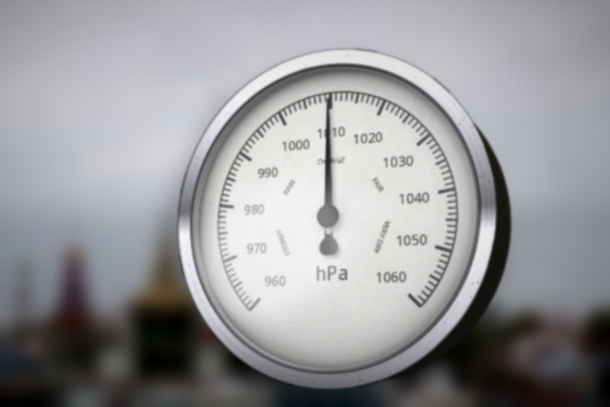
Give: 1010 hPa
